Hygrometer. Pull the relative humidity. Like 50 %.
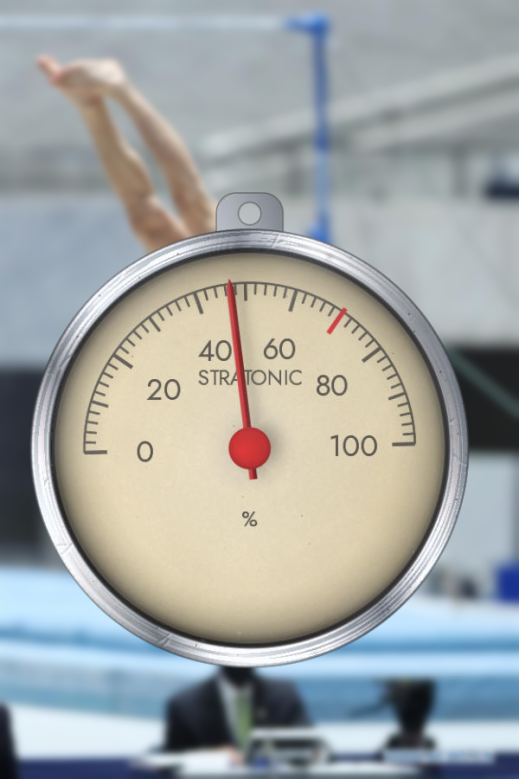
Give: 47 %
